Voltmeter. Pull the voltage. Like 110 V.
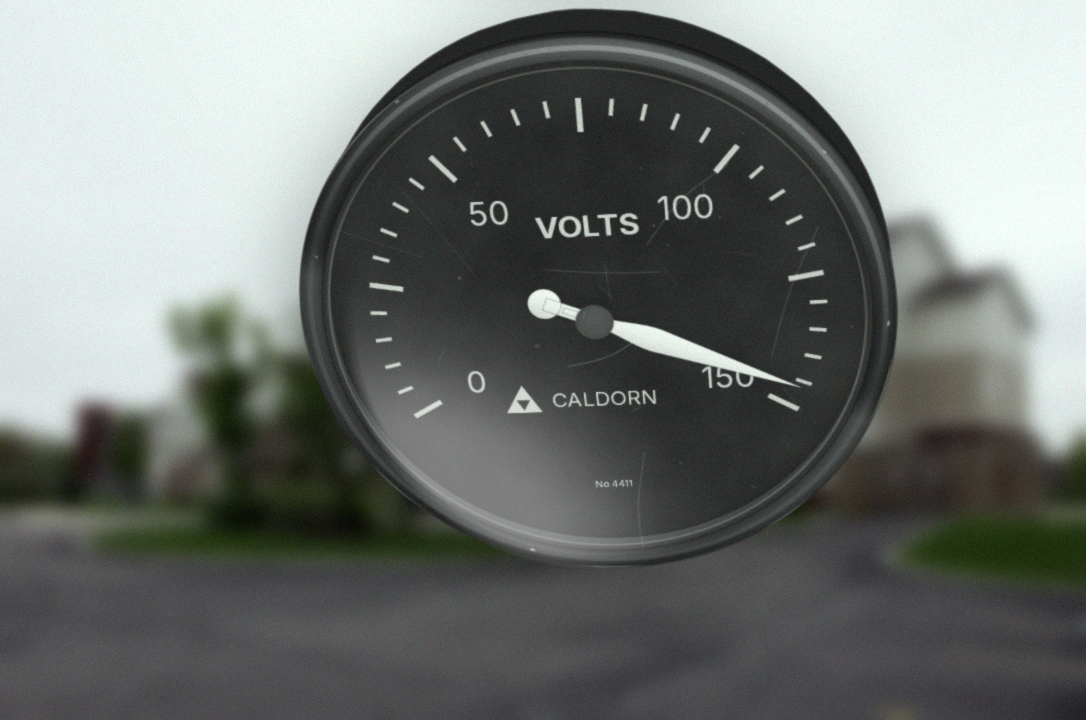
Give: 145 V
